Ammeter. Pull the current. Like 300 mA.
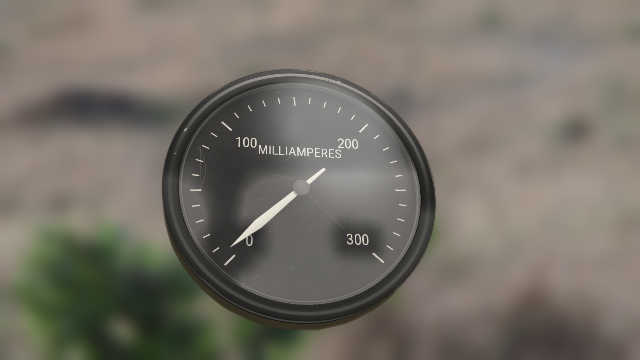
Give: 5 mA
